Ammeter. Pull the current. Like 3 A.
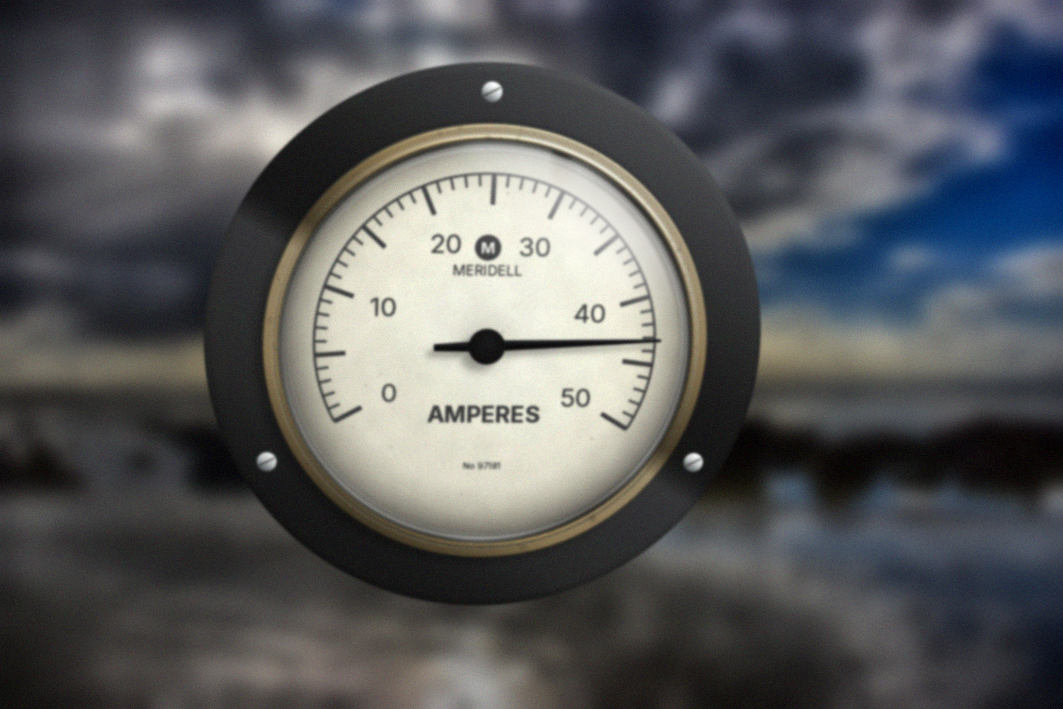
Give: 43 A
